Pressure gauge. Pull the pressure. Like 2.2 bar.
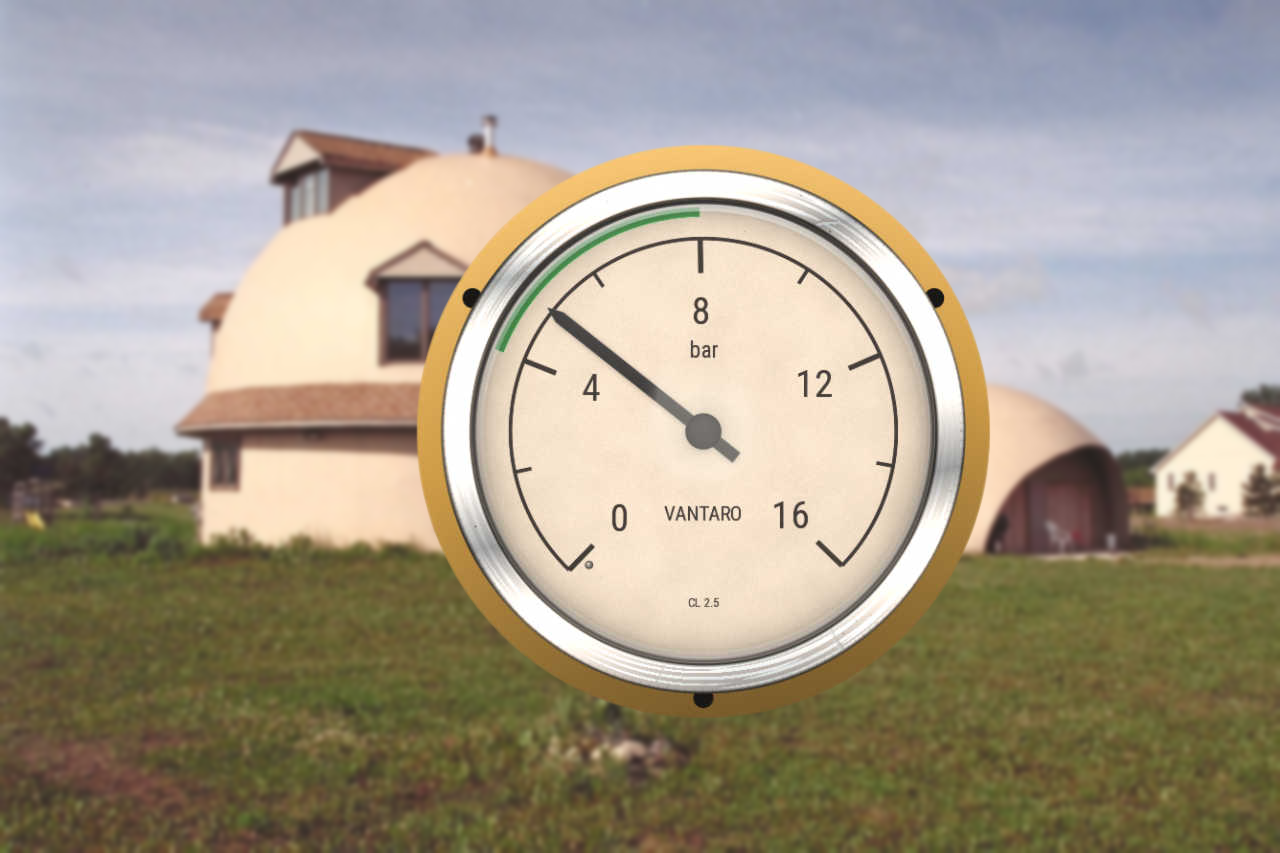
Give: 5 bar
